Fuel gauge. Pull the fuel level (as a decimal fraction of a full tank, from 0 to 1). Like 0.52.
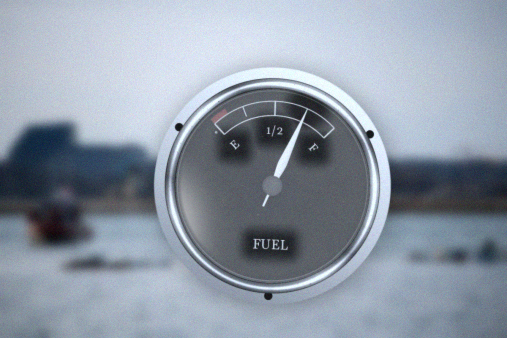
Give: 0.75
